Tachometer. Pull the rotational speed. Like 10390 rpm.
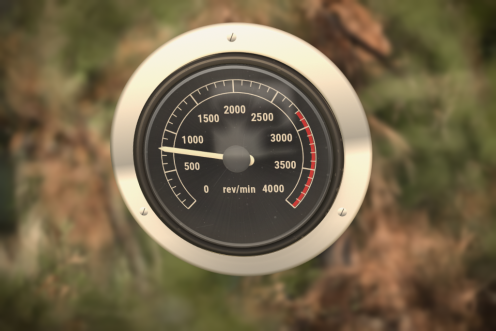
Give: 800 rpm
